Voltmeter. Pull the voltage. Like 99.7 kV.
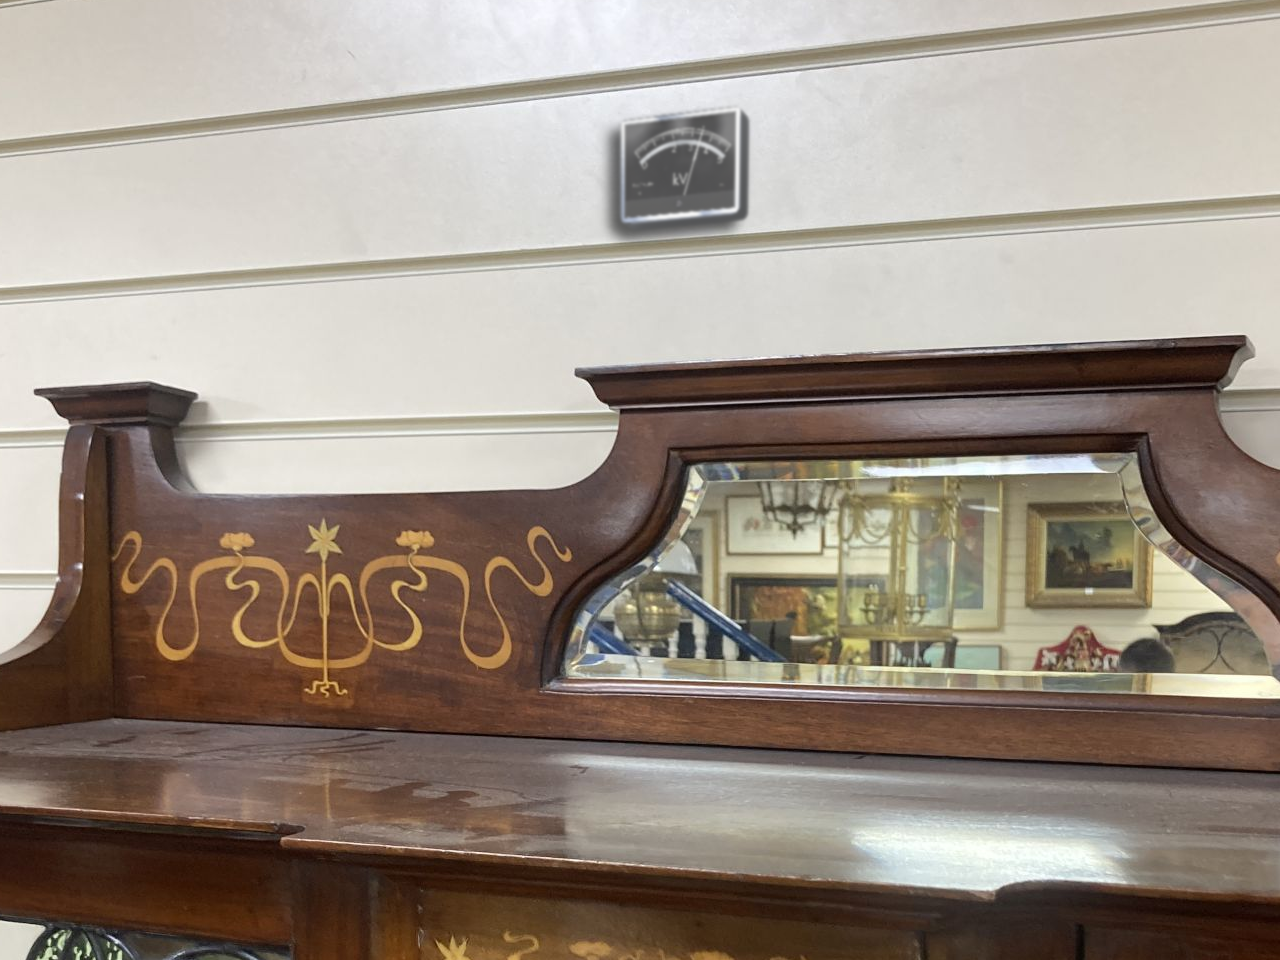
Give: 3.5 kV
